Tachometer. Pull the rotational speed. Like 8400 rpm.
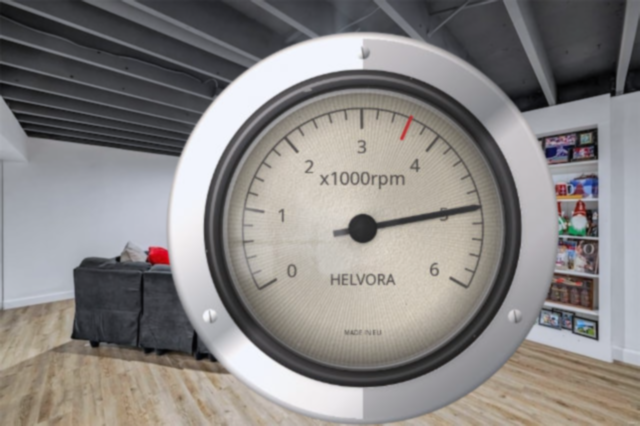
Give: 5000 rpm
